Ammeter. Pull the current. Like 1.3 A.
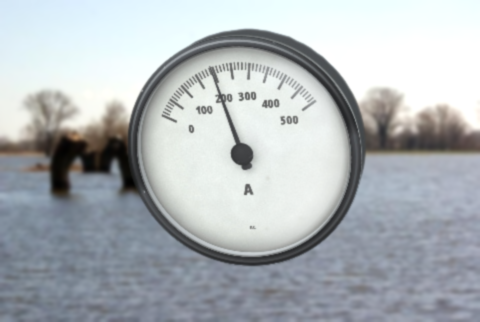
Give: 200 A
